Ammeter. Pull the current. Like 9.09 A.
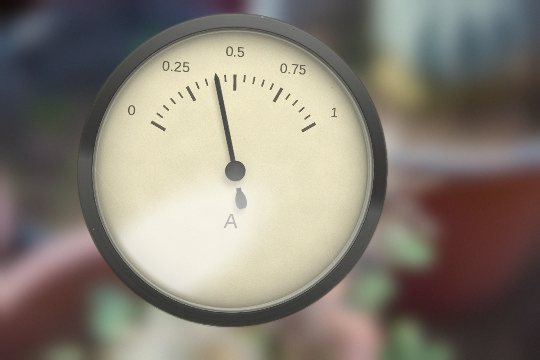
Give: 0.4 A
